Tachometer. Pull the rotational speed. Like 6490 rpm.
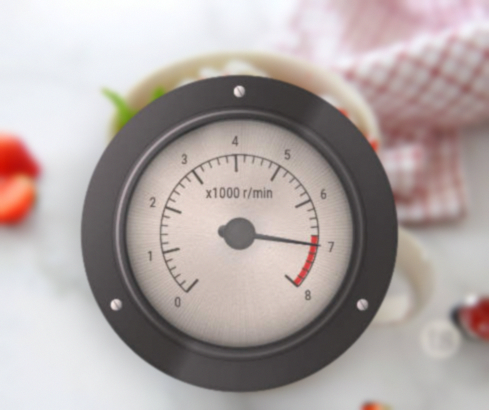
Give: 7000 rpm
